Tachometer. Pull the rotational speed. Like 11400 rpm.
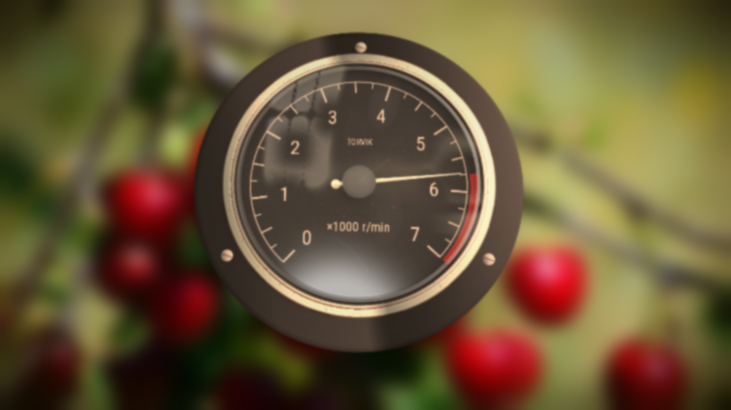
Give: 5750 rpm
